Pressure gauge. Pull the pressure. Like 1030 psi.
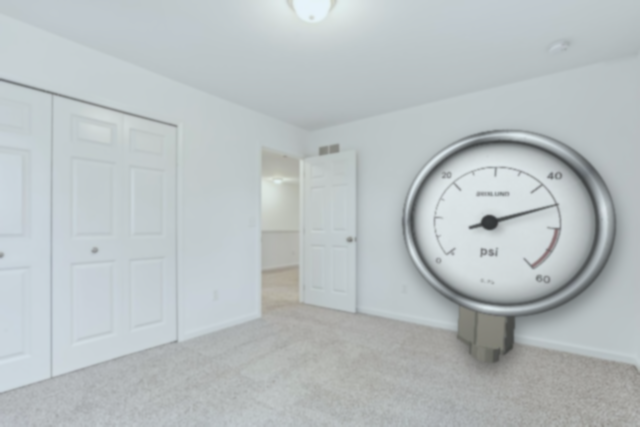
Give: 45 psi
